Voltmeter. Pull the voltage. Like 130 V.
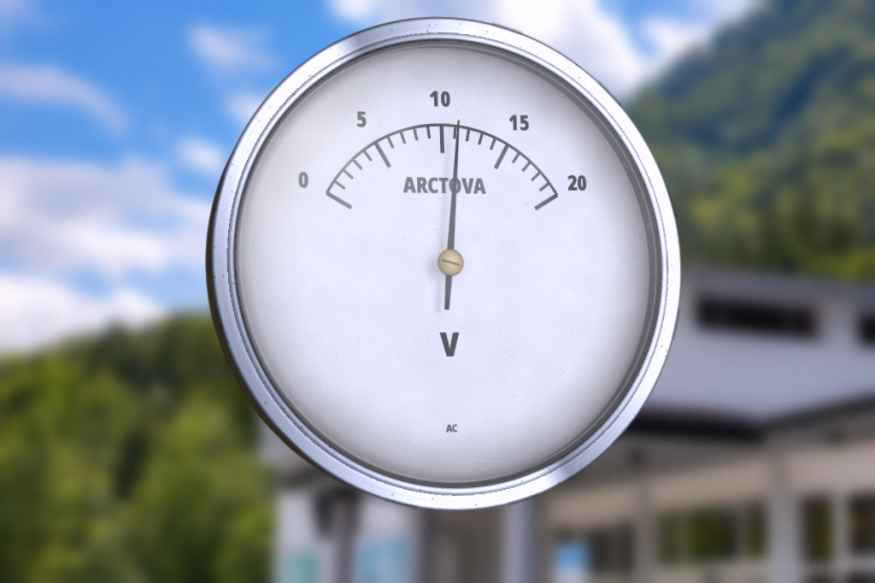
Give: 11 V
